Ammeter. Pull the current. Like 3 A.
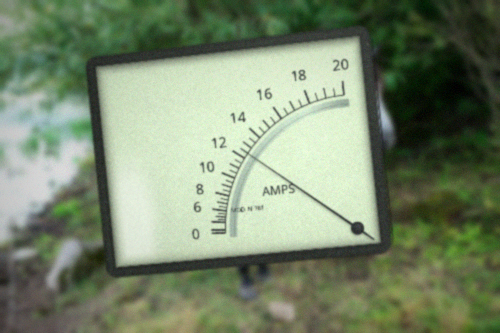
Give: 12.5 A
